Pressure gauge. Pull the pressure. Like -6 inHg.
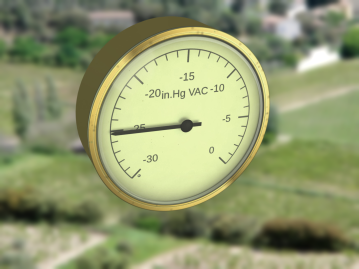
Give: -25 inHg
